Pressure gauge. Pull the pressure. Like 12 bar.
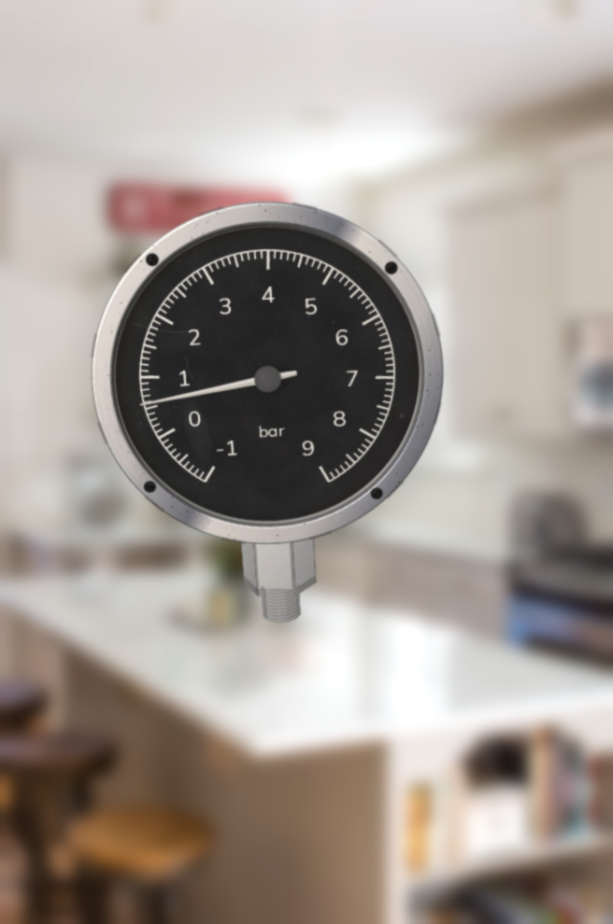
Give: 0.6 bar
